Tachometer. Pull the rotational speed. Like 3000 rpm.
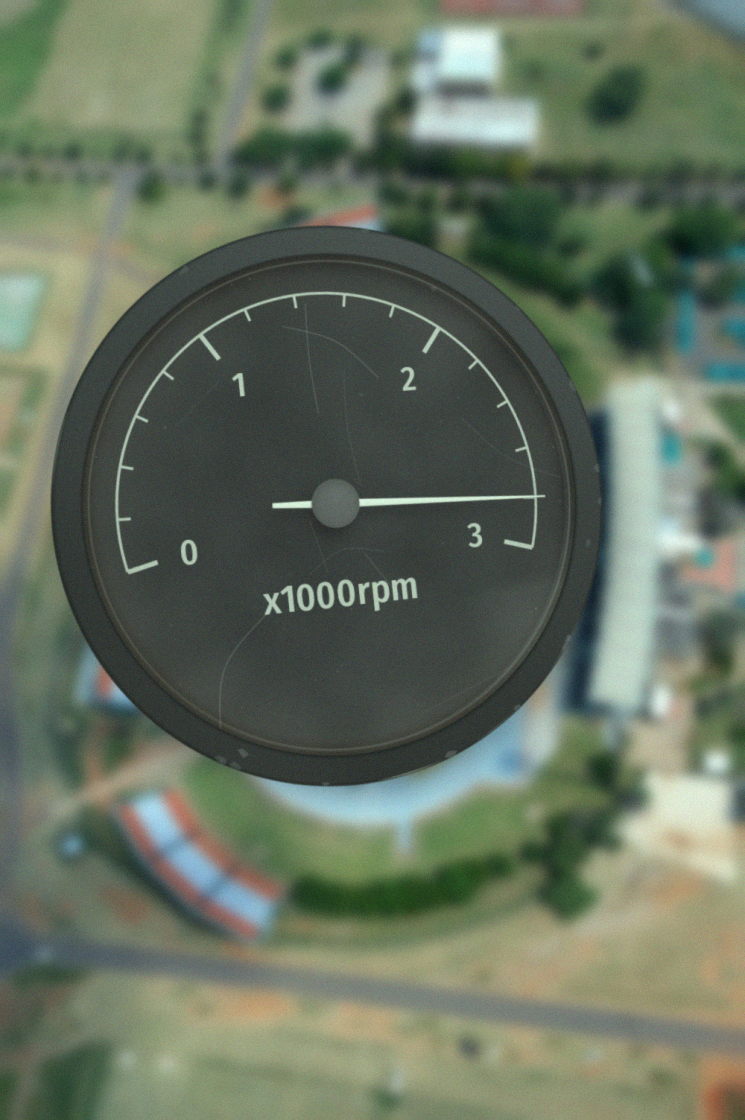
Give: 2800 rpm
